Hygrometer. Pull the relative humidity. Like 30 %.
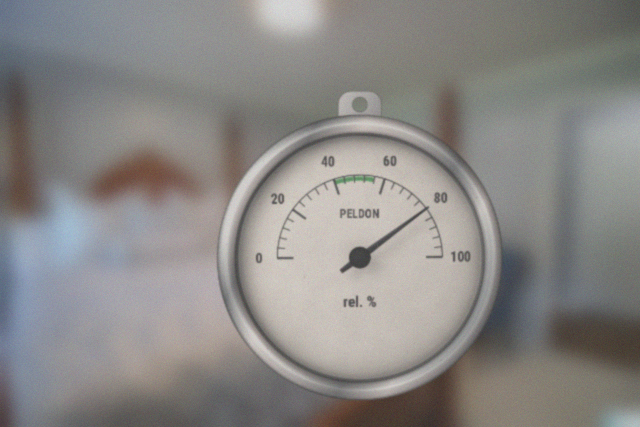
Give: 80 %
